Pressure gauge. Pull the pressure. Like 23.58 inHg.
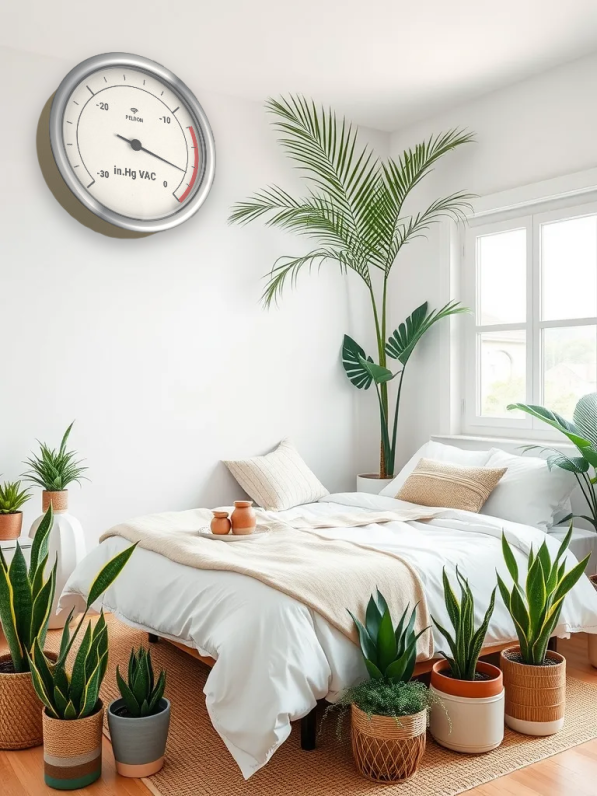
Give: -3 inHg
